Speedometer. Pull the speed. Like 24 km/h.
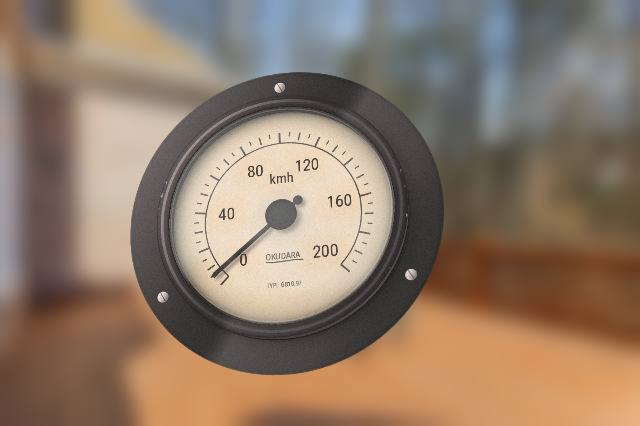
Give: 5 km/h
